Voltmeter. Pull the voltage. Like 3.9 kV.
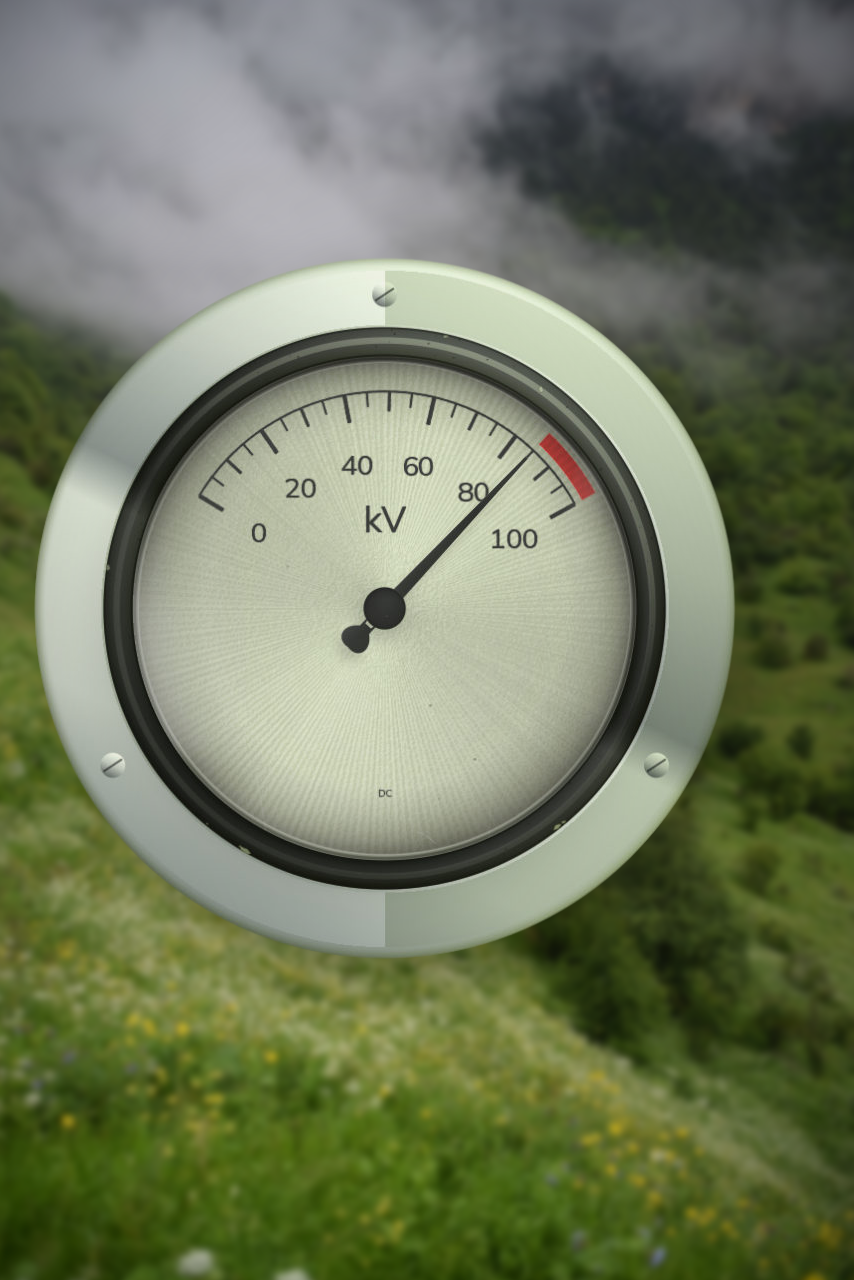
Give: 85 kV
